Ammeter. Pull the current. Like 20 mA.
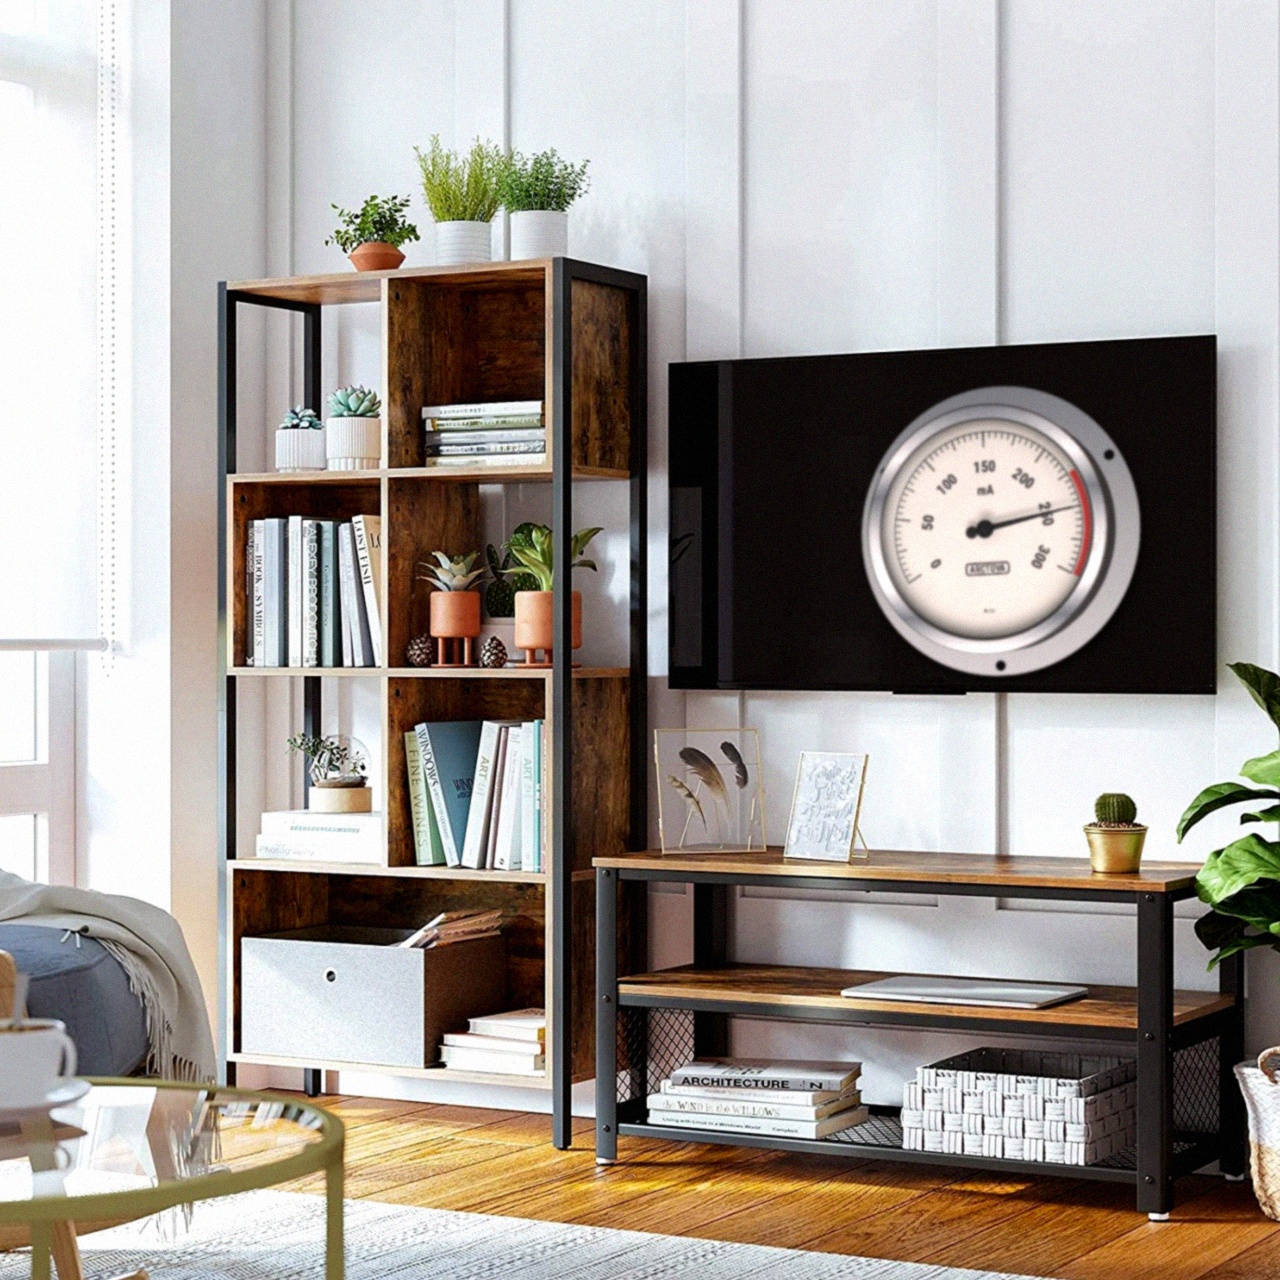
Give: 250 mA
